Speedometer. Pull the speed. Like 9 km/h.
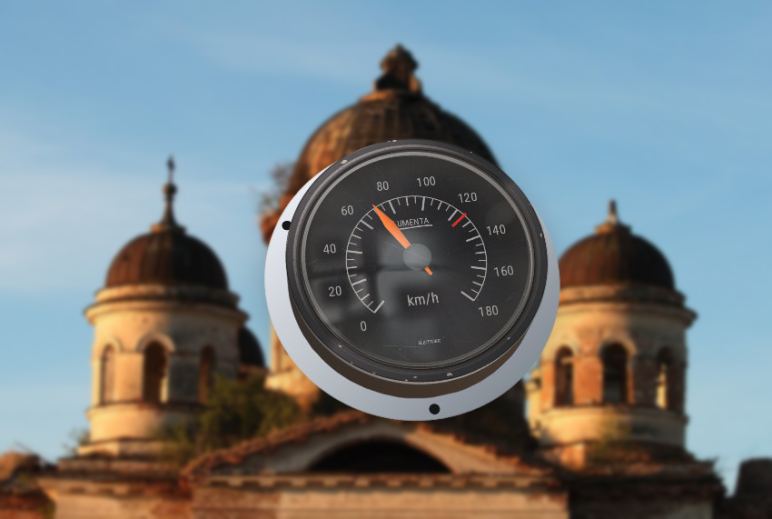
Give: 70 km/h
